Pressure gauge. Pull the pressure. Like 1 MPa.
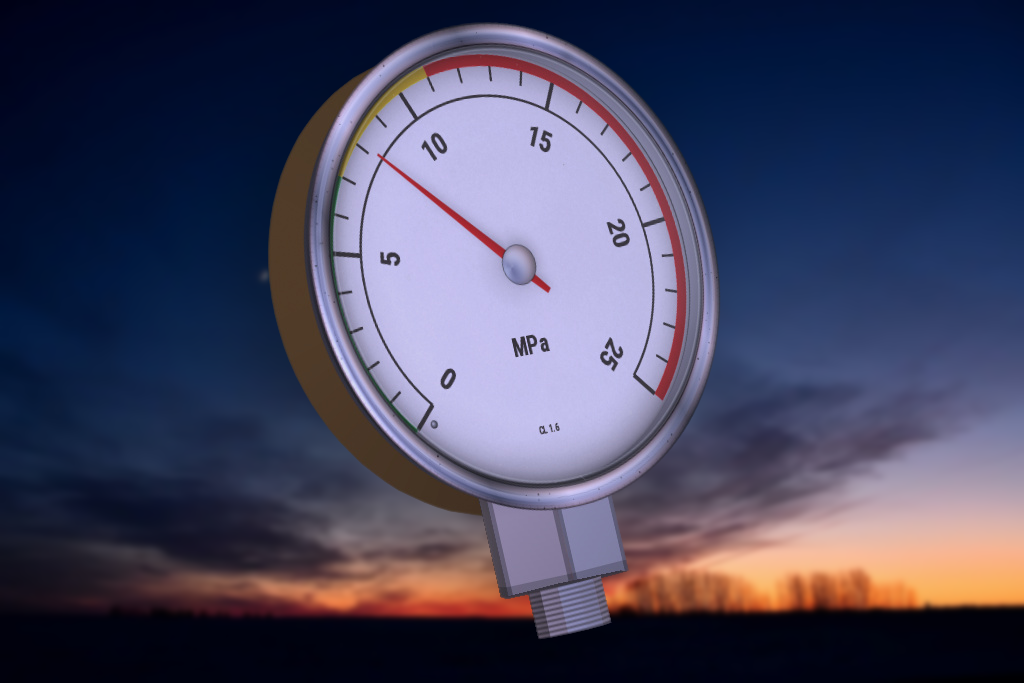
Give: 8 MPa
